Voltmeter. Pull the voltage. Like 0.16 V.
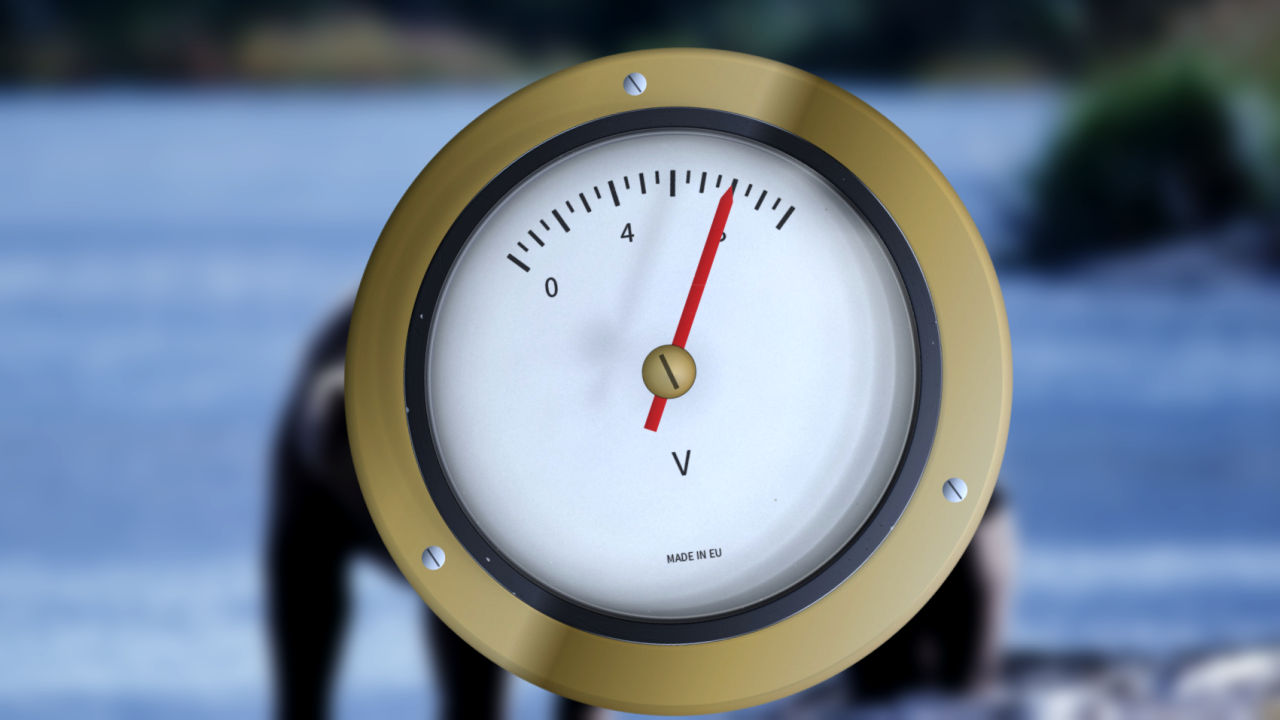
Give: 8 V
